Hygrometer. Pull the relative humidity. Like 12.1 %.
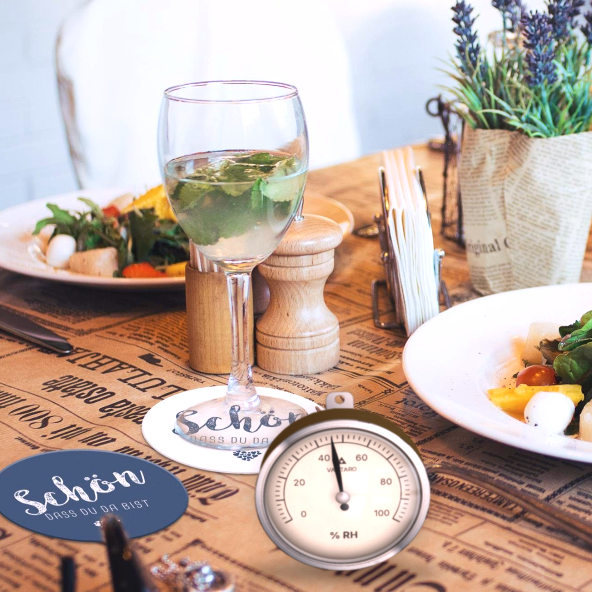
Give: 46 %
